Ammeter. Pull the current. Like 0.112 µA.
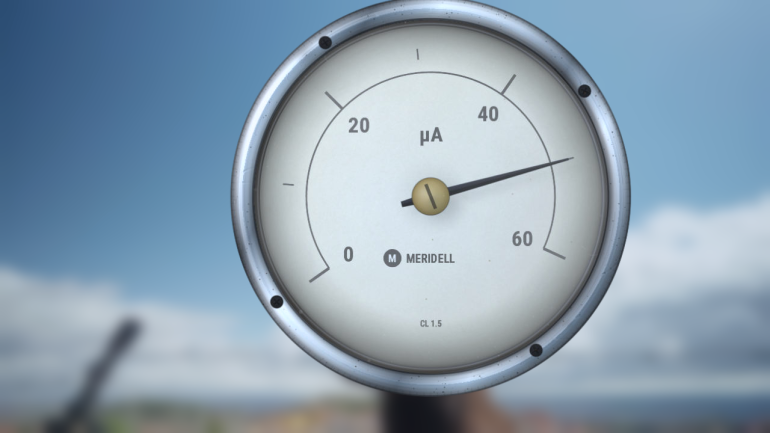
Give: 50 µA
